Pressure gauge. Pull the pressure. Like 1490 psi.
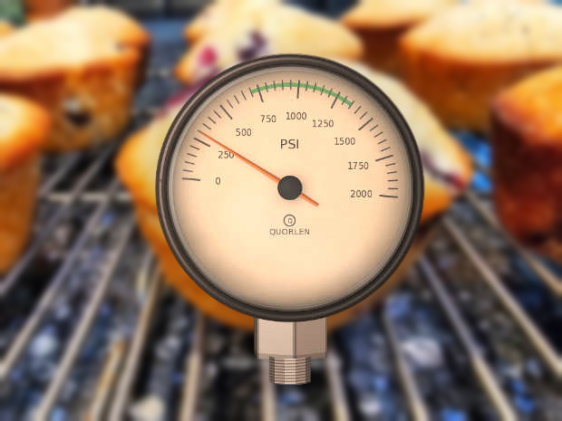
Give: 300 psi
